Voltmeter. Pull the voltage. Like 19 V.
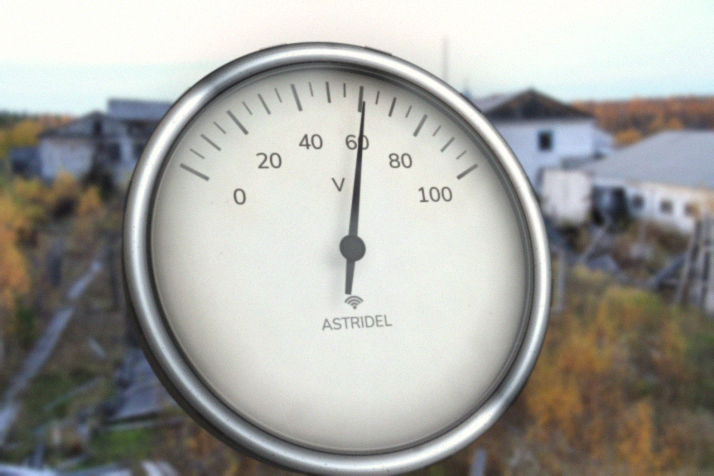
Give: 60 V
